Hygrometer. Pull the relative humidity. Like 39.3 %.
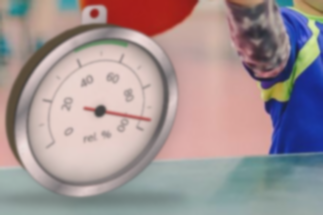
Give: 95 %
